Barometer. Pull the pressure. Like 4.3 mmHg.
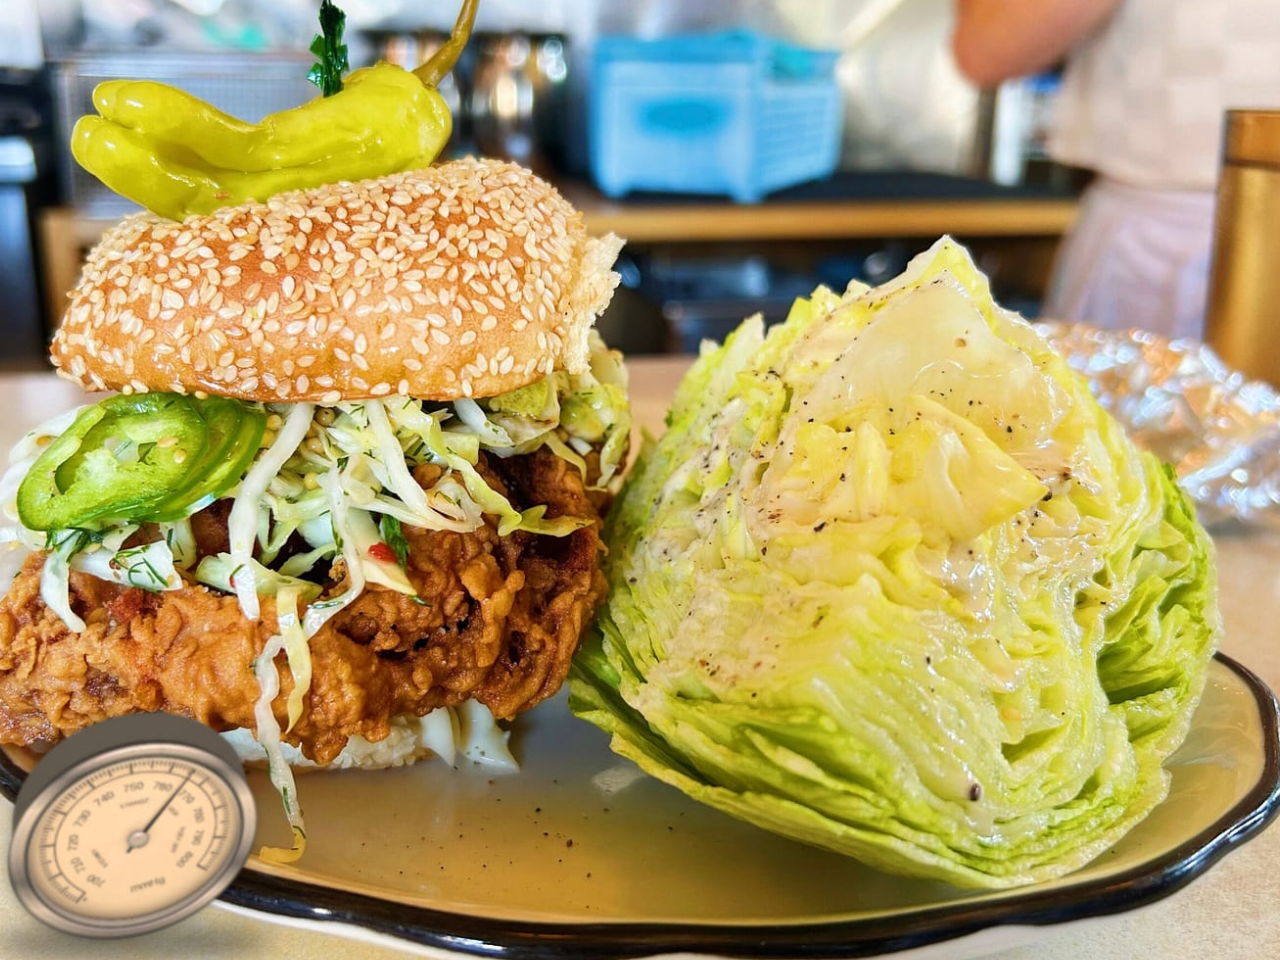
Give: 765 mmHg
